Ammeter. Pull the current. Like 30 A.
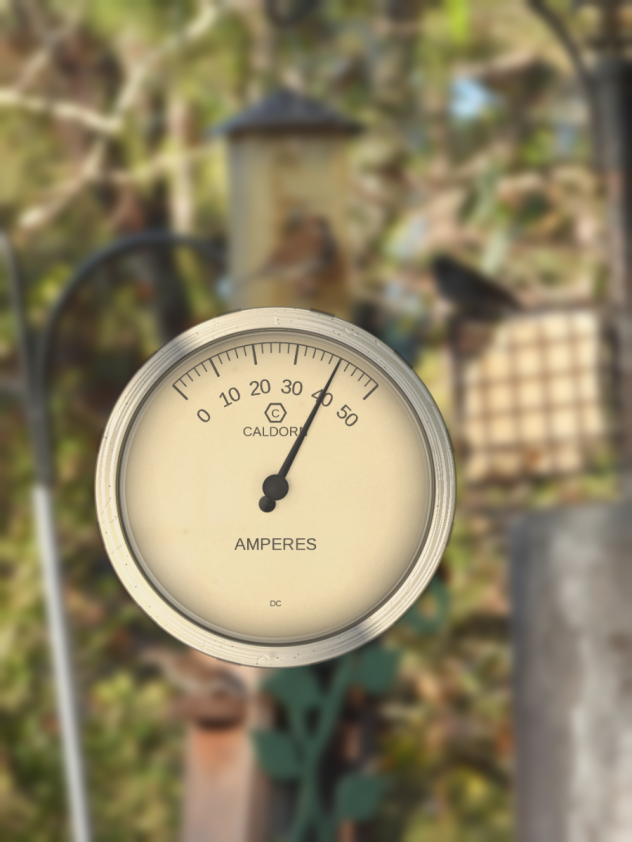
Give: 40 A
